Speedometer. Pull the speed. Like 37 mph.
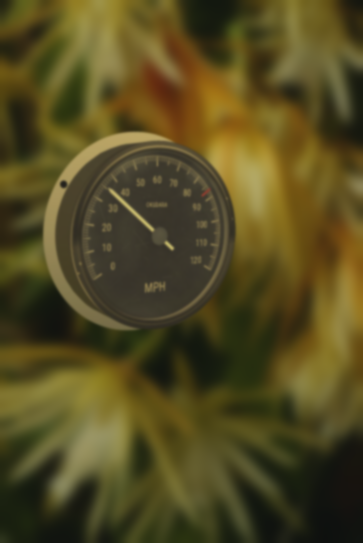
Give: 35 mph
